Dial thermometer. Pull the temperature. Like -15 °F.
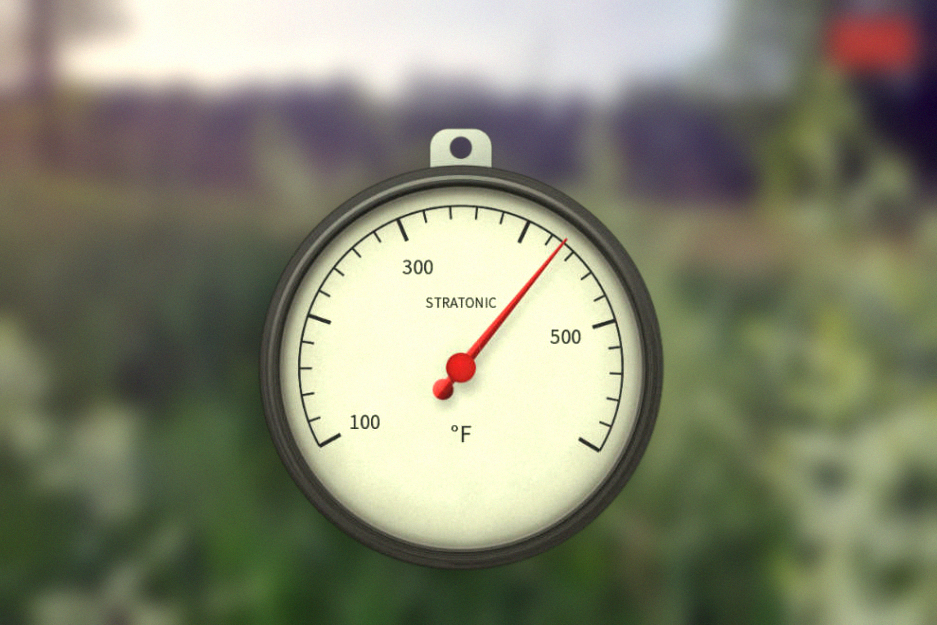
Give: 430 °F
